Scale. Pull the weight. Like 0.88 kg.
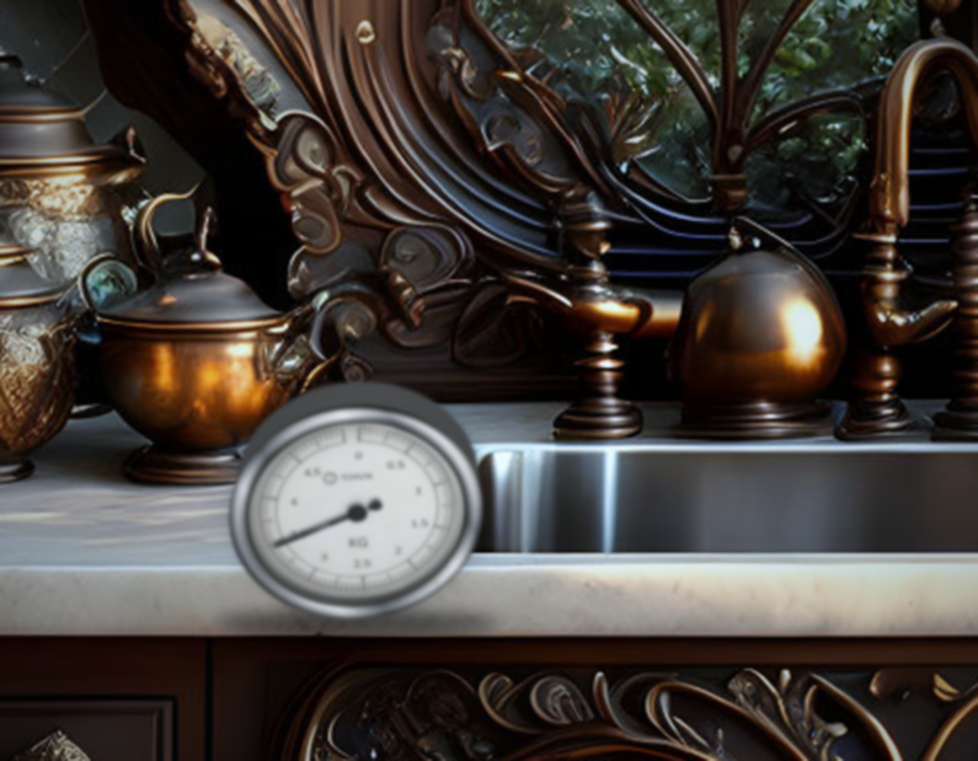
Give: 3.5 kg
